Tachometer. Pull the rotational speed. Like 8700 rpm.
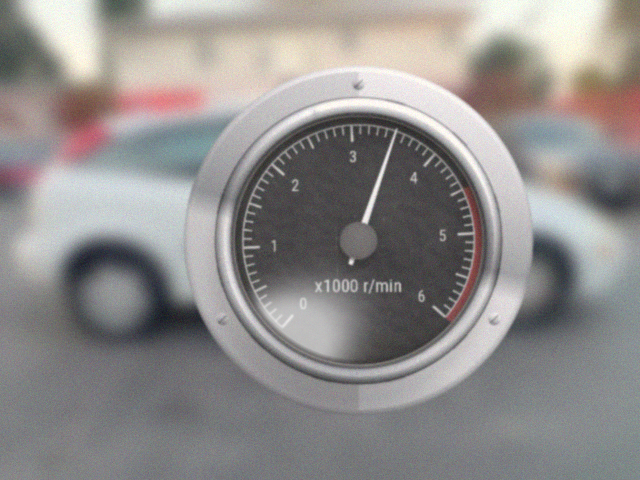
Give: 3500 rpm
